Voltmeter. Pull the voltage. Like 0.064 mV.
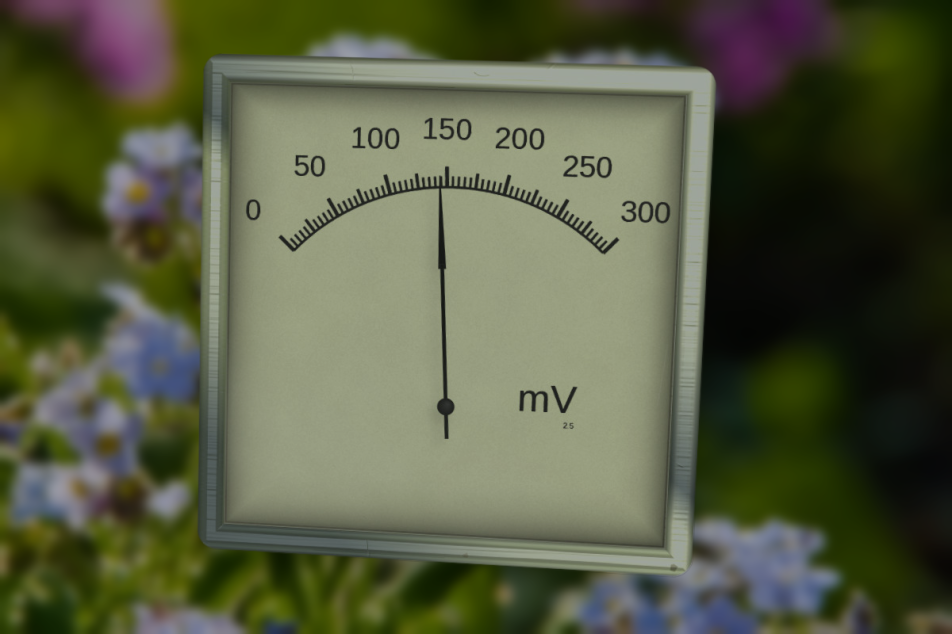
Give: 145 mV
